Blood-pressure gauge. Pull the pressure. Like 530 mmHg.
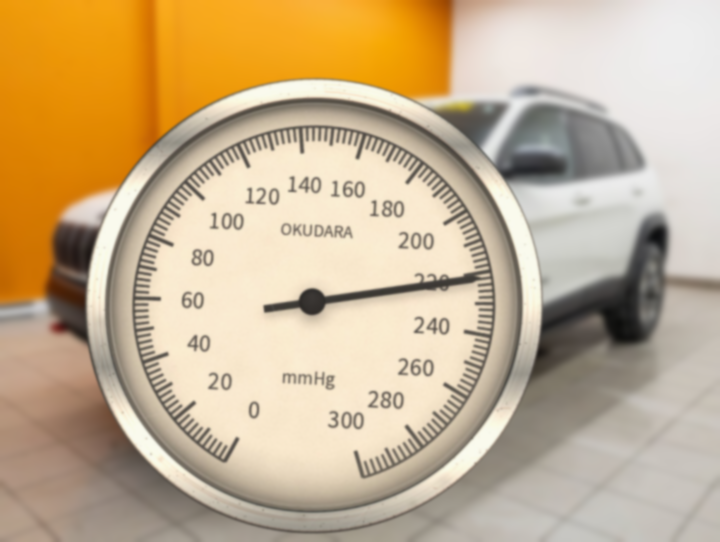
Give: 222 mmHg
